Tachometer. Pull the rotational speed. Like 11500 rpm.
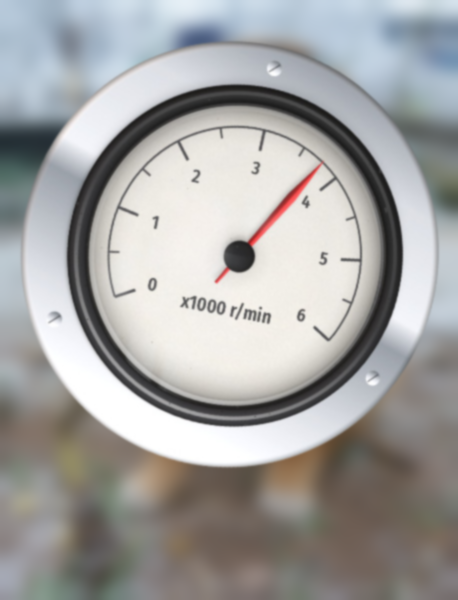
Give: 3750 rpm
